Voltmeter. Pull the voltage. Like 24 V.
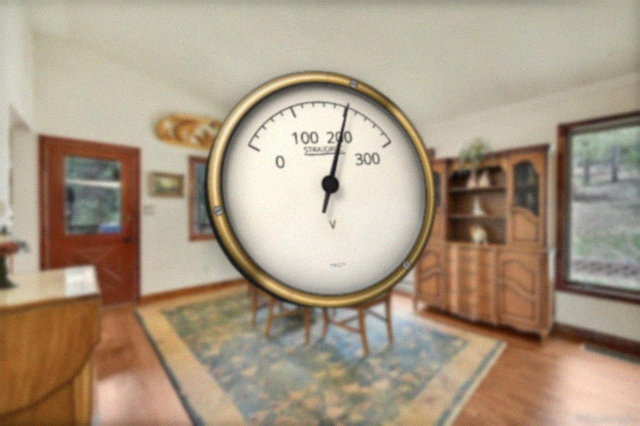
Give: 200 V
